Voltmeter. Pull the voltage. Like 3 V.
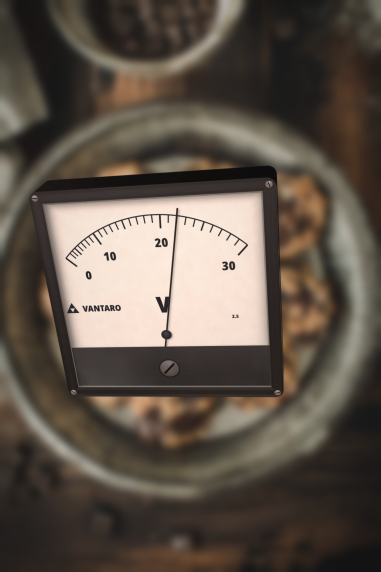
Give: 22 V
